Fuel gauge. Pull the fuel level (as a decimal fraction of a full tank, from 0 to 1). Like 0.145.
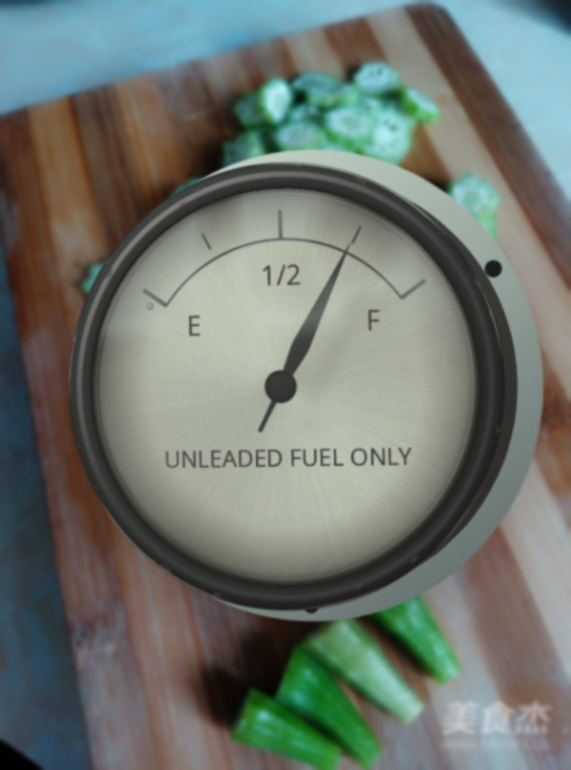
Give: 0.75
